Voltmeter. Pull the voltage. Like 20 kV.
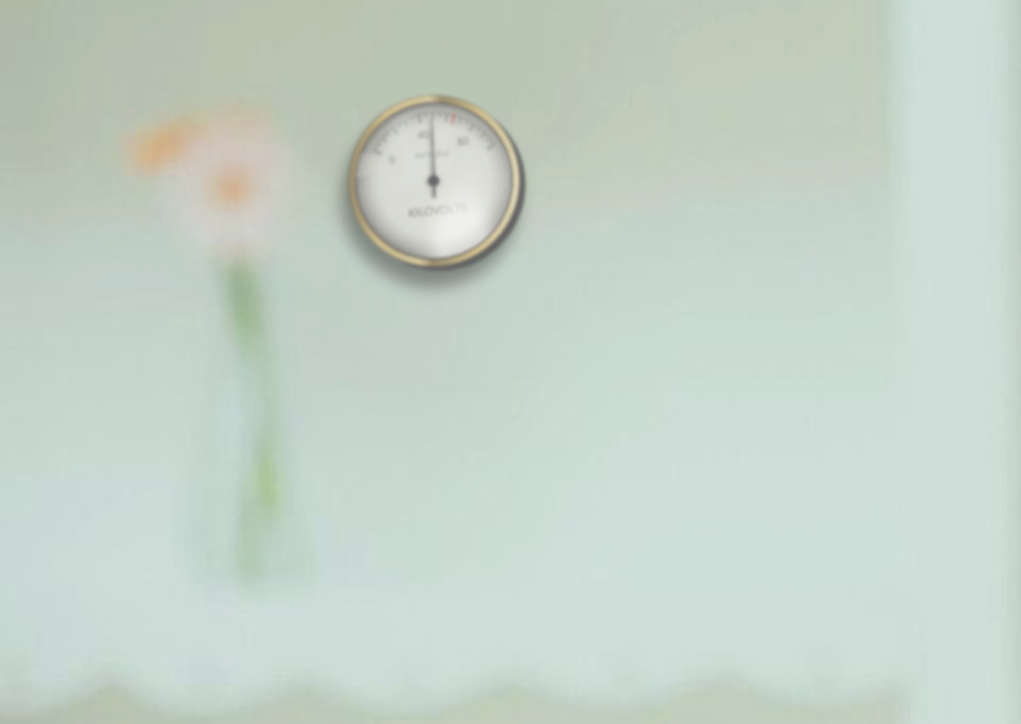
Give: 50 kV
